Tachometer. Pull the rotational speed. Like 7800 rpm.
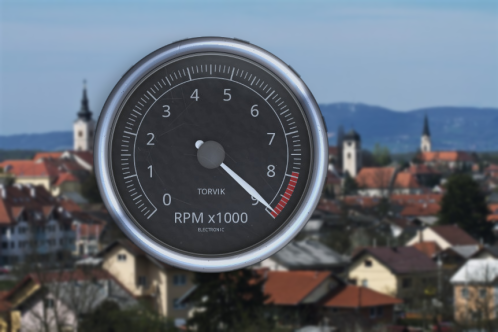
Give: 8900 rpm
